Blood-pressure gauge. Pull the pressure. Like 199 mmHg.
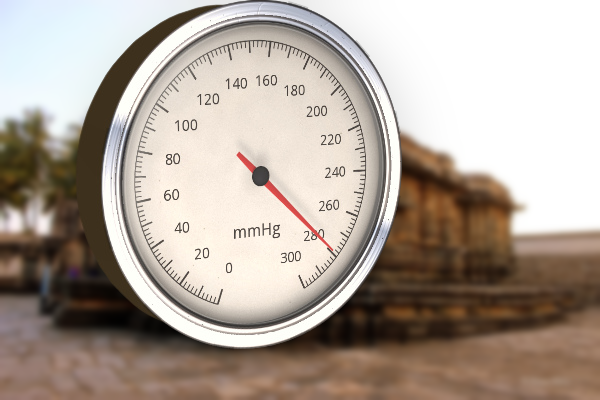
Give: 280 mmHg
